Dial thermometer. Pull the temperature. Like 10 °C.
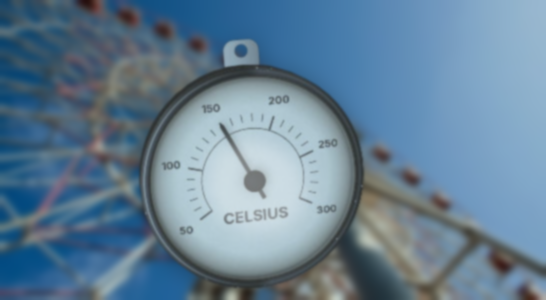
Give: 150 °C
